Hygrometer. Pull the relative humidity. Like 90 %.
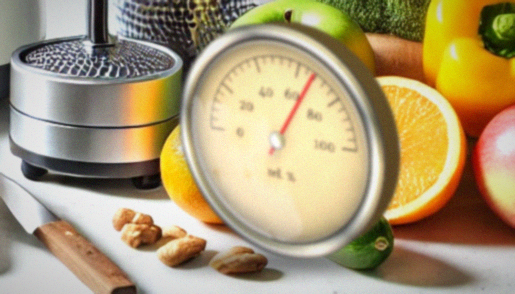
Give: 68 %
